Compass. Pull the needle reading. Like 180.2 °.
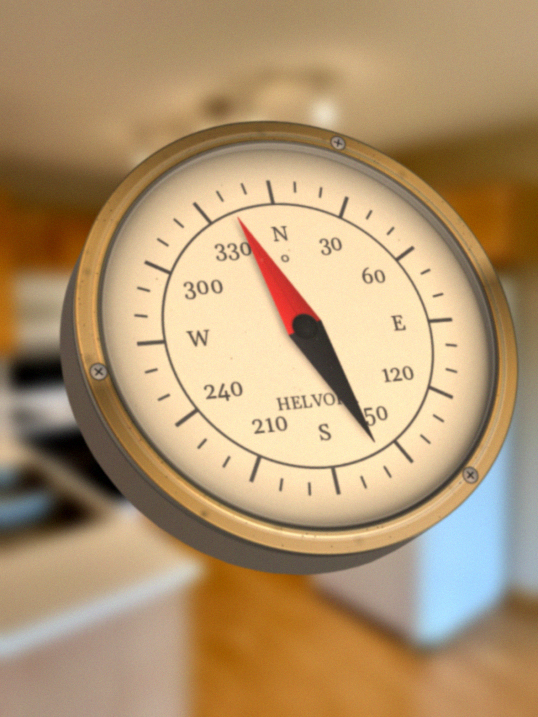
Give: 340 °
